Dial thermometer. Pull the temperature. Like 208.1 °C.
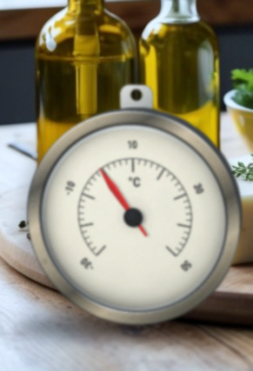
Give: 0 °C
